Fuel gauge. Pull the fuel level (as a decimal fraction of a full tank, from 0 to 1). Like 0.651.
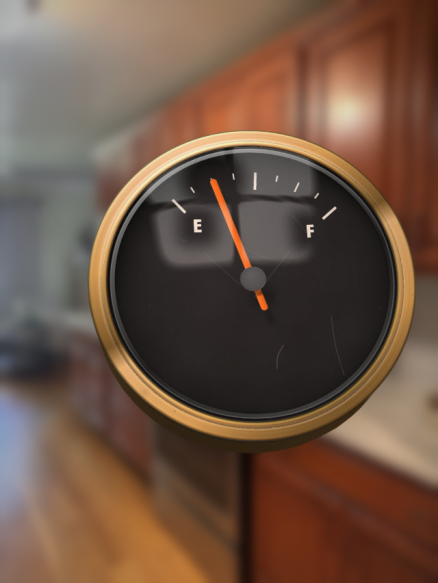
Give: 0.25
